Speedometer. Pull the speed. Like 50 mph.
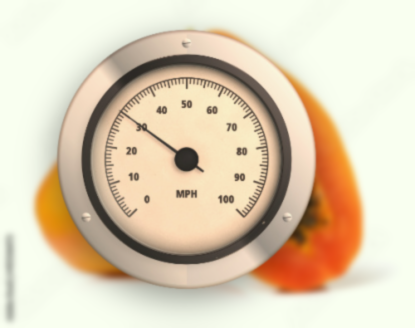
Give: 30 mph
